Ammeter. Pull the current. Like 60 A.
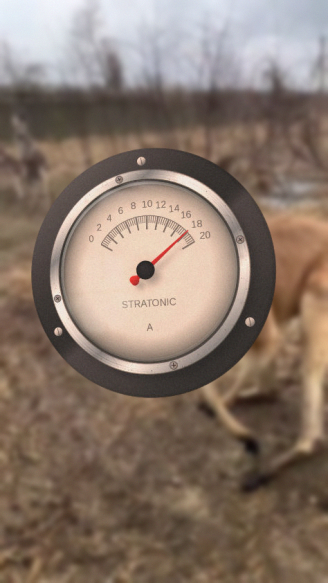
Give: 18 A
